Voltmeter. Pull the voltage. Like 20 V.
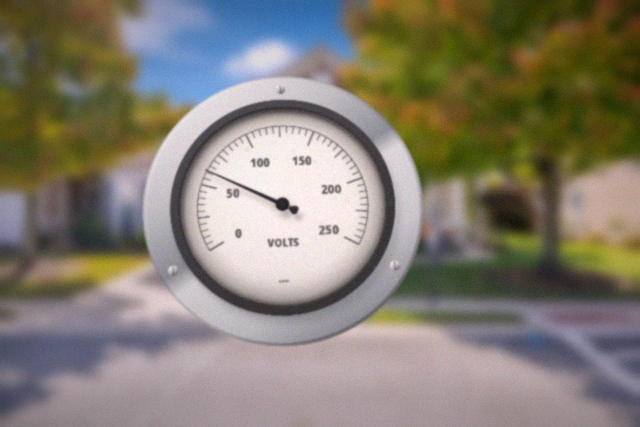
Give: 60 V
